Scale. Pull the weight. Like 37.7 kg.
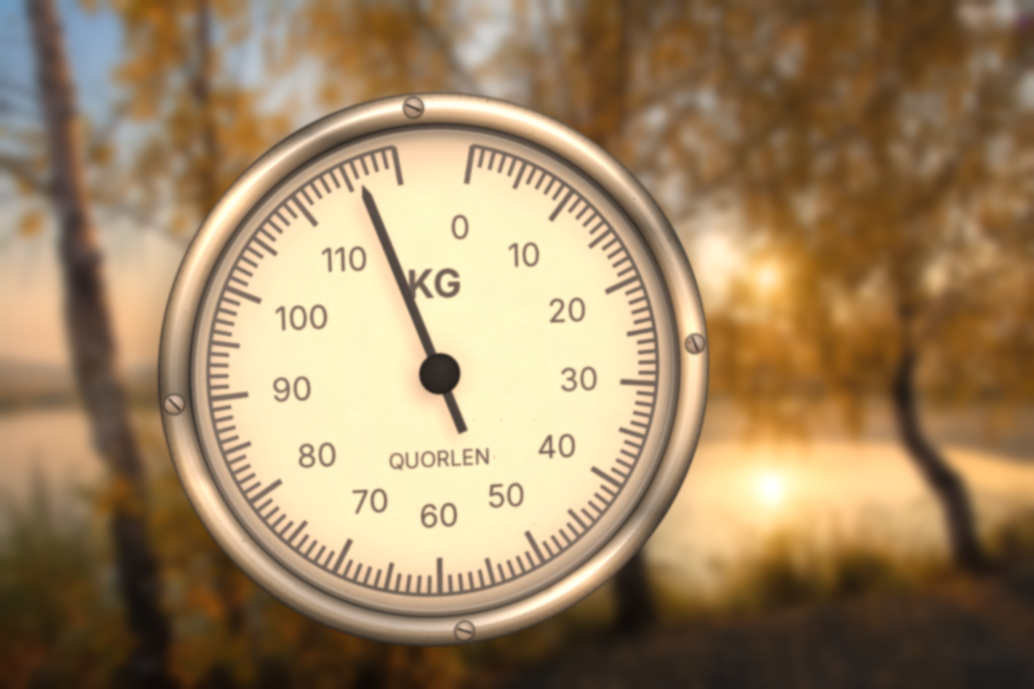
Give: 116 kg
